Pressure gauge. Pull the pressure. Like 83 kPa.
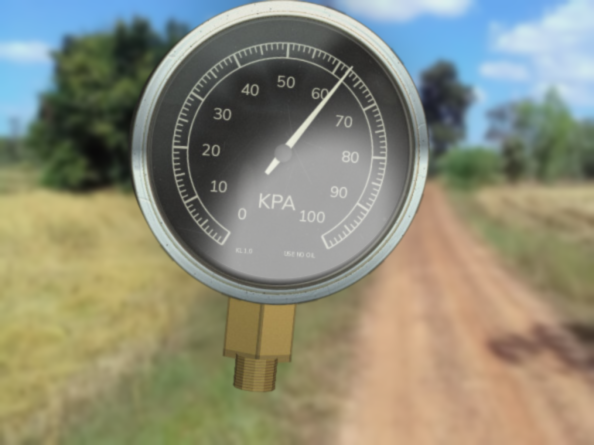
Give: 62 kPa
